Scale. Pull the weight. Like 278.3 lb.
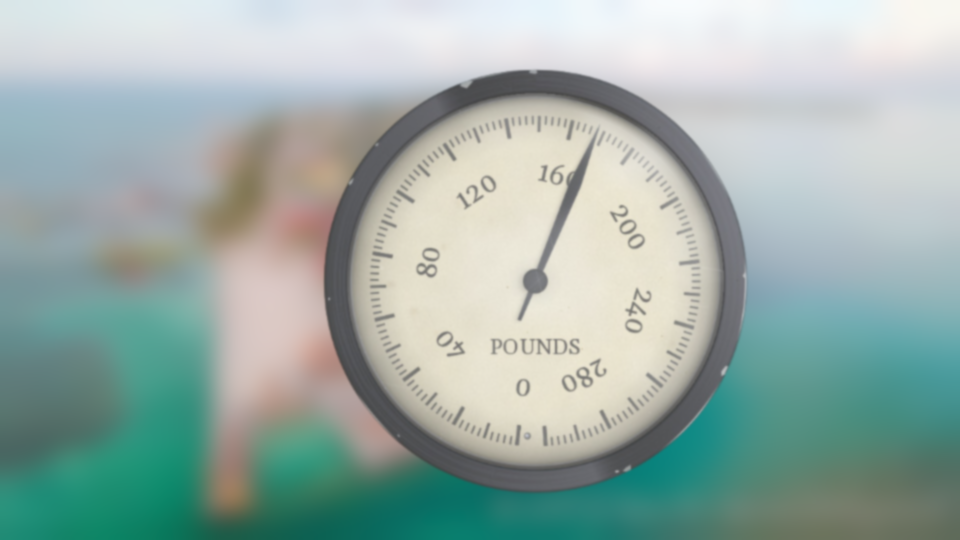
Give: 168 lb
